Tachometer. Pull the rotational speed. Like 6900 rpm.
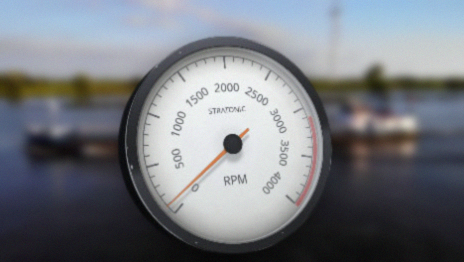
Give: 100 rpm
